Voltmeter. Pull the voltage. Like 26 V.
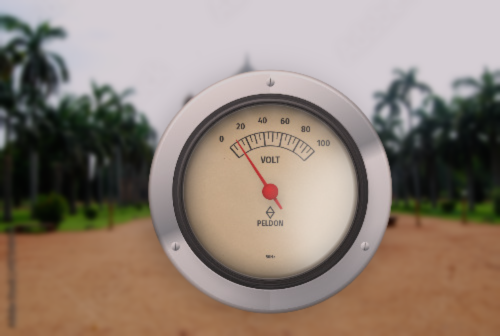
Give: 10 V
